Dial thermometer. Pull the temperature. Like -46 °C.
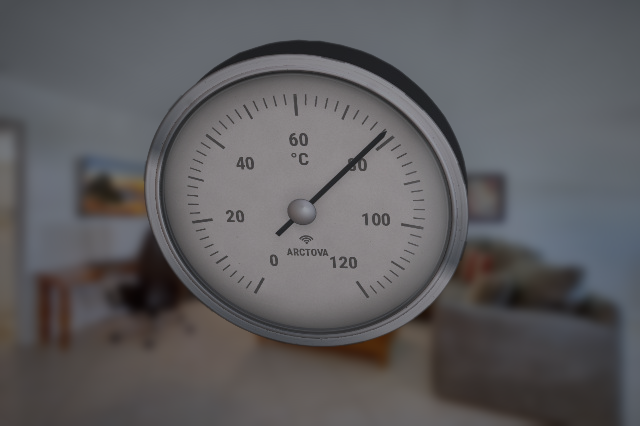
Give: 78 °C
